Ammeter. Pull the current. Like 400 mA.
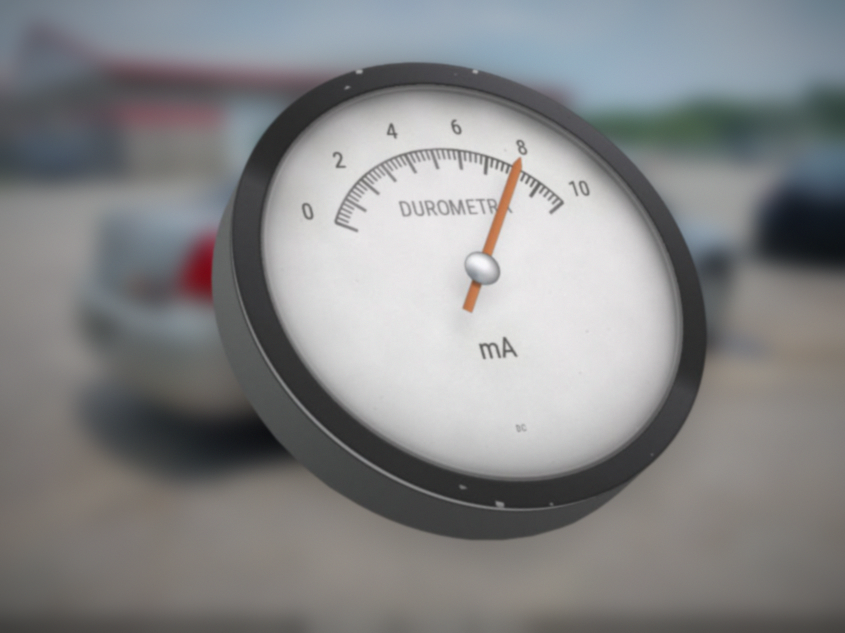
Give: 8 mA
